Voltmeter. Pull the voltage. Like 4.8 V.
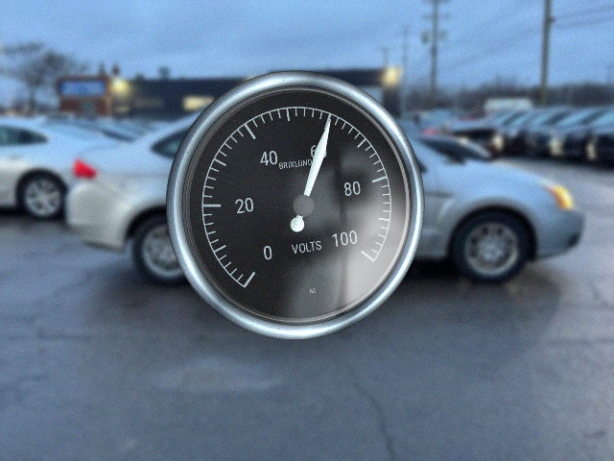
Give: 60 V
